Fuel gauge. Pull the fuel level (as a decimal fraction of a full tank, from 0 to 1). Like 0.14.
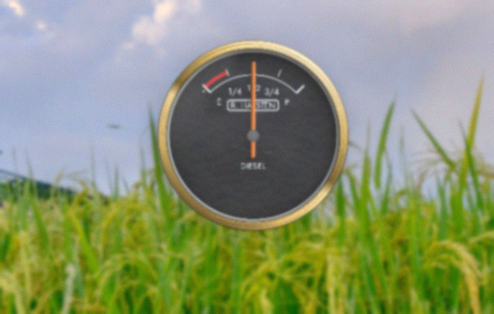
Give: 0.5
